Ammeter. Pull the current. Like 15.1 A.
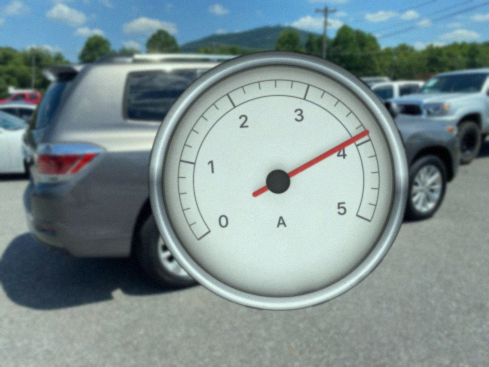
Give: 3.9 A
